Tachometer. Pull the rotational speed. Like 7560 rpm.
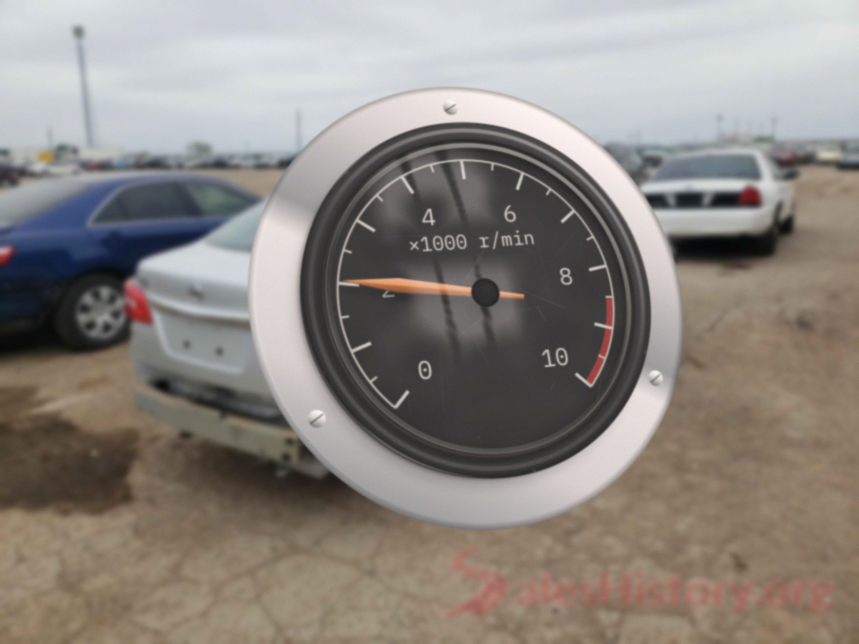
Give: 2000 rpm
